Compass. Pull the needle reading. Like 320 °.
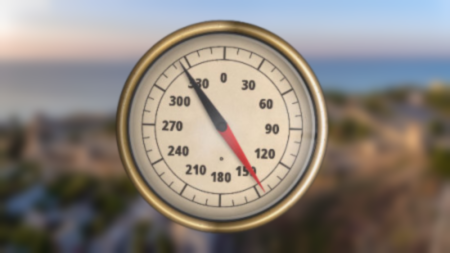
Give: 145 °
